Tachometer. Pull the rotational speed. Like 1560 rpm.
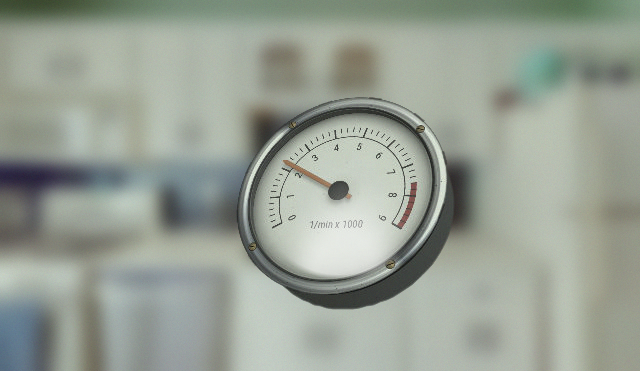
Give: 2200 rpm
